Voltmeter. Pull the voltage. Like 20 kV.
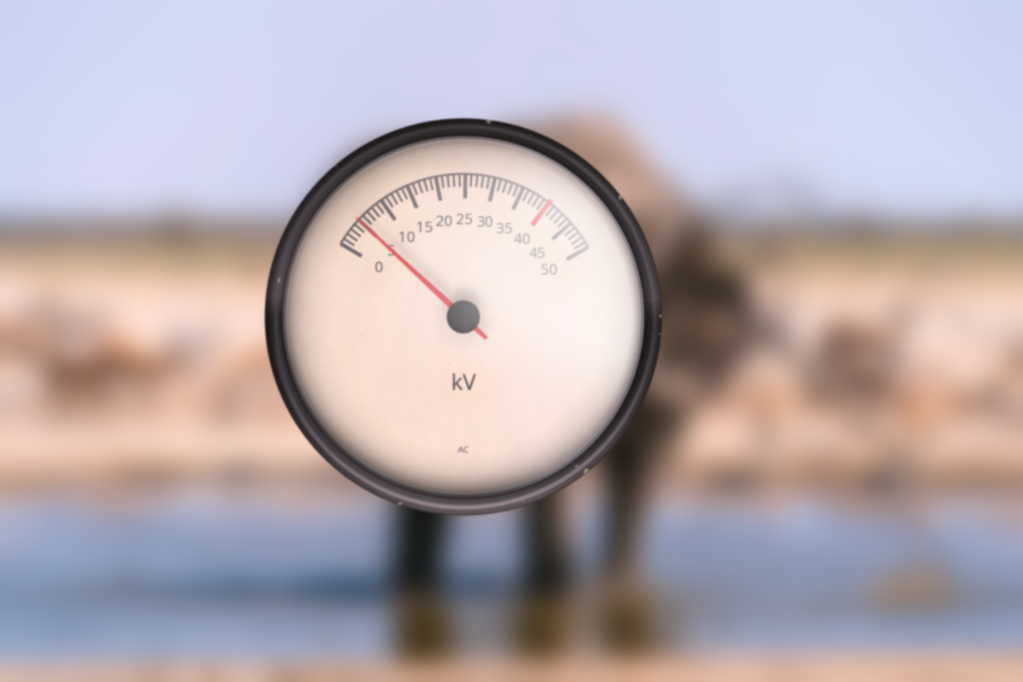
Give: 5 kV
